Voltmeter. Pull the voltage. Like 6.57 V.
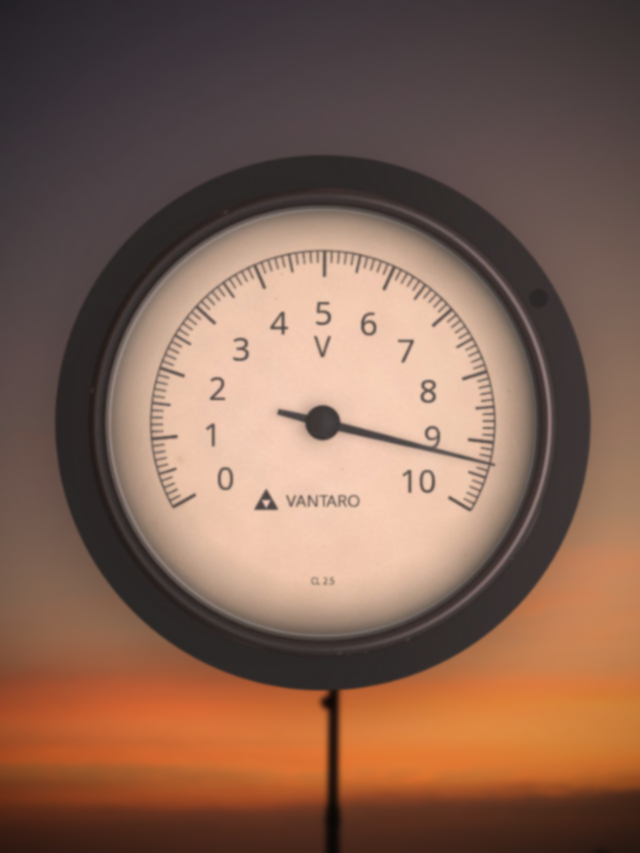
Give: 9.3 V
